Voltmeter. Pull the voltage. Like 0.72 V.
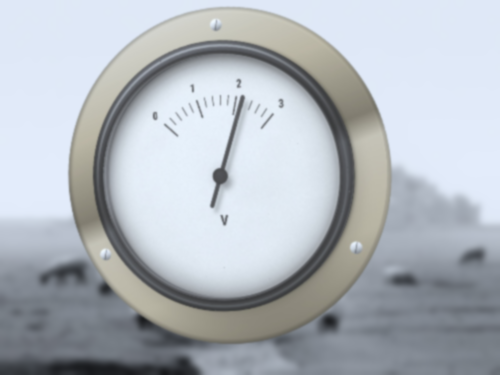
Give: 2.2 V
